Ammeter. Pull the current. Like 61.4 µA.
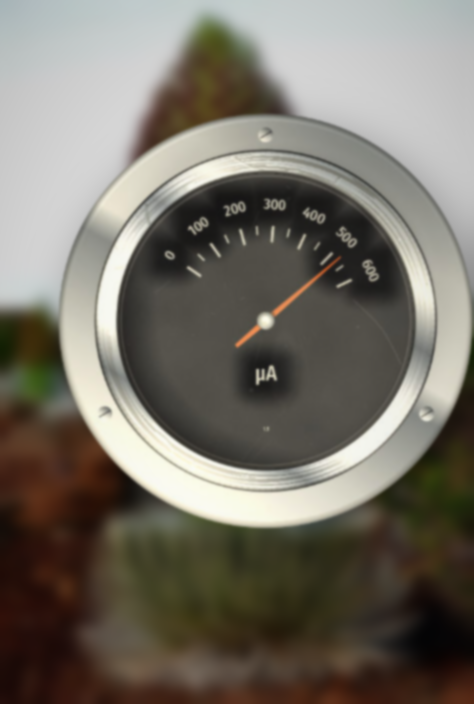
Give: 525 µA
